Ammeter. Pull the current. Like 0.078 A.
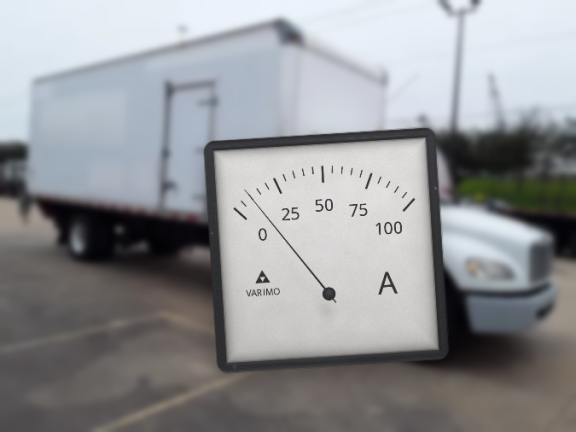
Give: 10 A
